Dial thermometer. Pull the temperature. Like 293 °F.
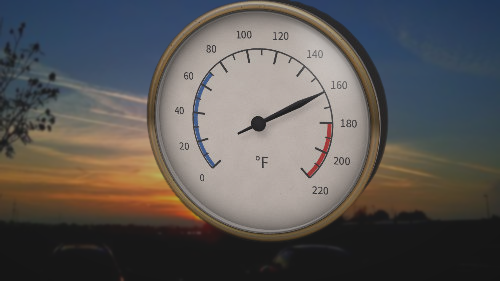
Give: 160 °F
